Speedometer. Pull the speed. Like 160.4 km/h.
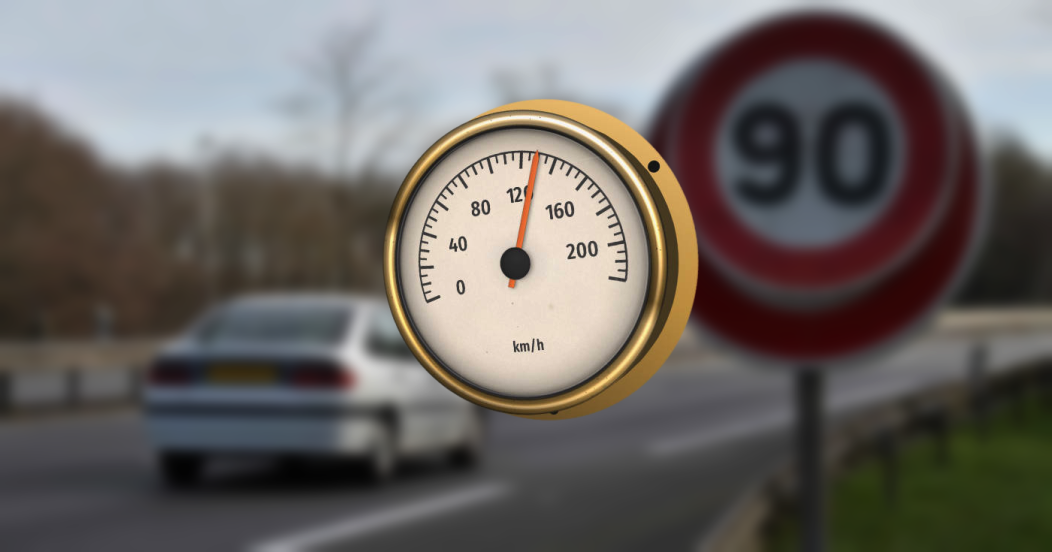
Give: 130 km/h
